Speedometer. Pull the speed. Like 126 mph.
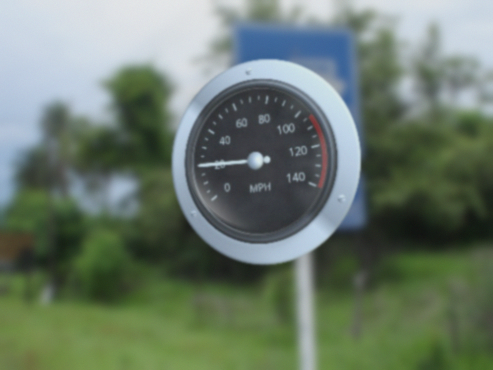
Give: 20 mph
